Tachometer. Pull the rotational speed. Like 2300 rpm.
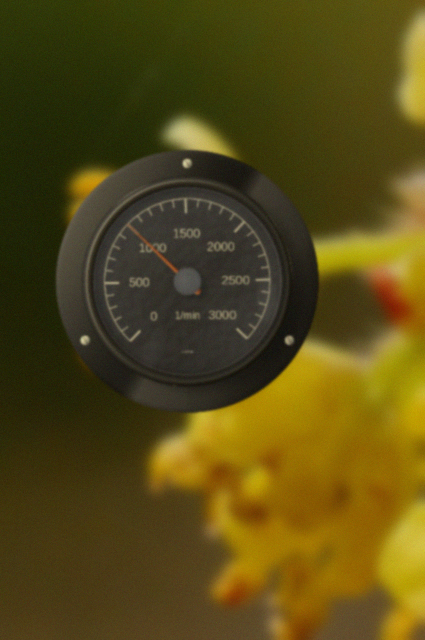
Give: 1000 rpm
